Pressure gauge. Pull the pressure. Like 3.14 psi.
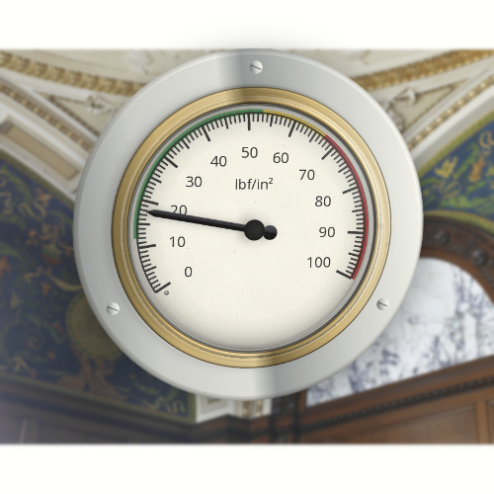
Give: 18 psi
